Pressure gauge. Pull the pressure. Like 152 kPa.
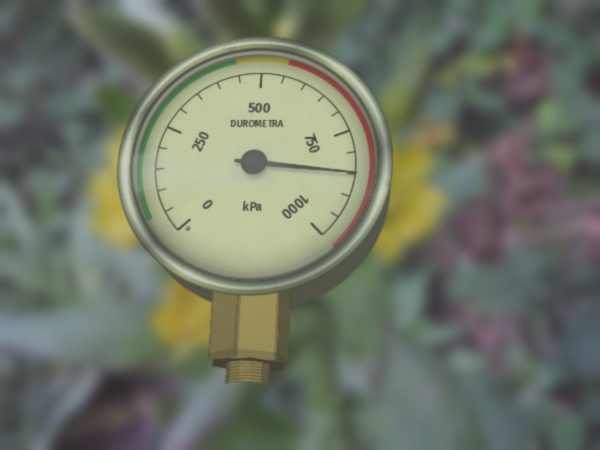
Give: 850 kPa
